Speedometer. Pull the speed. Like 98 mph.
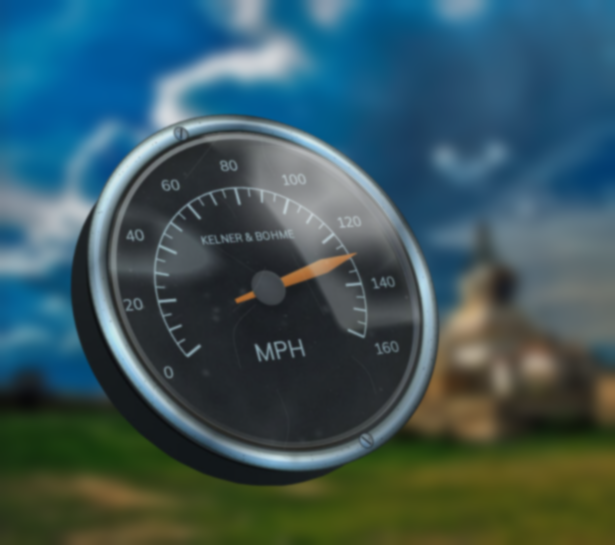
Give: 130 mph
